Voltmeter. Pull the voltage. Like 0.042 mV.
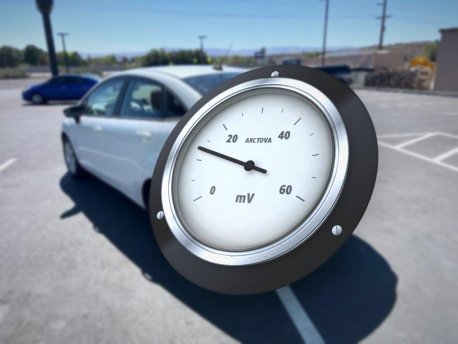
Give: 12.5 mV
